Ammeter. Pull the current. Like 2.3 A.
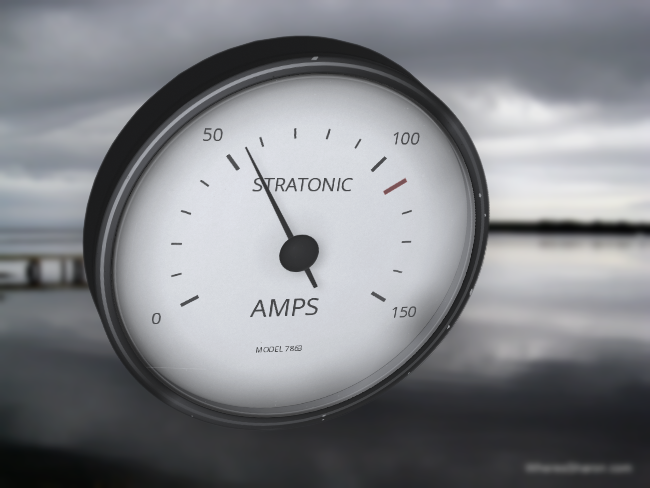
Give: 55 A
